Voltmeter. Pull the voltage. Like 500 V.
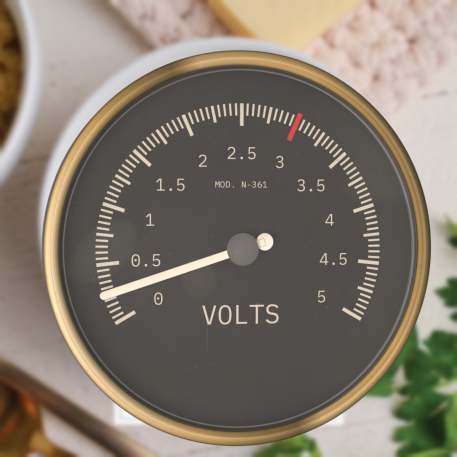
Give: 0.25 V
